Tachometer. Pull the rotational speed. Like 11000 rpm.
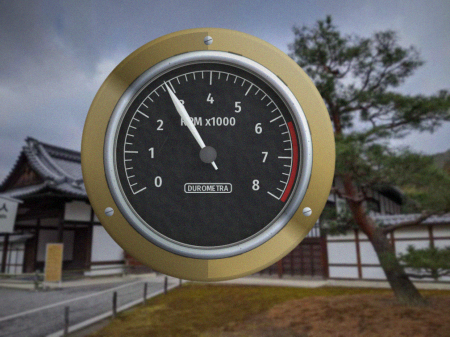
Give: 2900 rpm
